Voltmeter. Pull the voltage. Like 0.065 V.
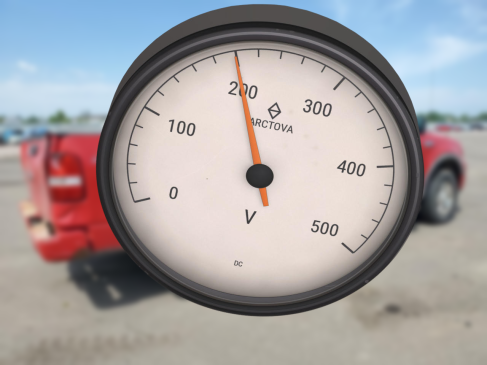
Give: 200 V
